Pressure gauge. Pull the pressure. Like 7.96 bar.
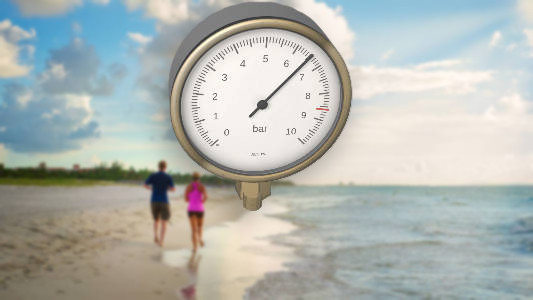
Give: 6.5 bar
